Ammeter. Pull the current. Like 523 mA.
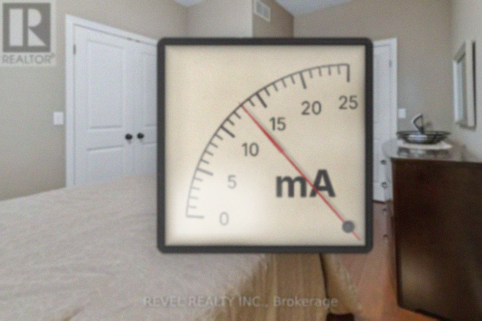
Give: 13 mA
